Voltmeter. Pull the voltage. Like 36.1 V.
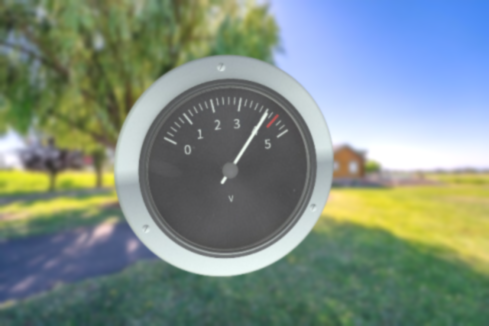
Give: 4 V
